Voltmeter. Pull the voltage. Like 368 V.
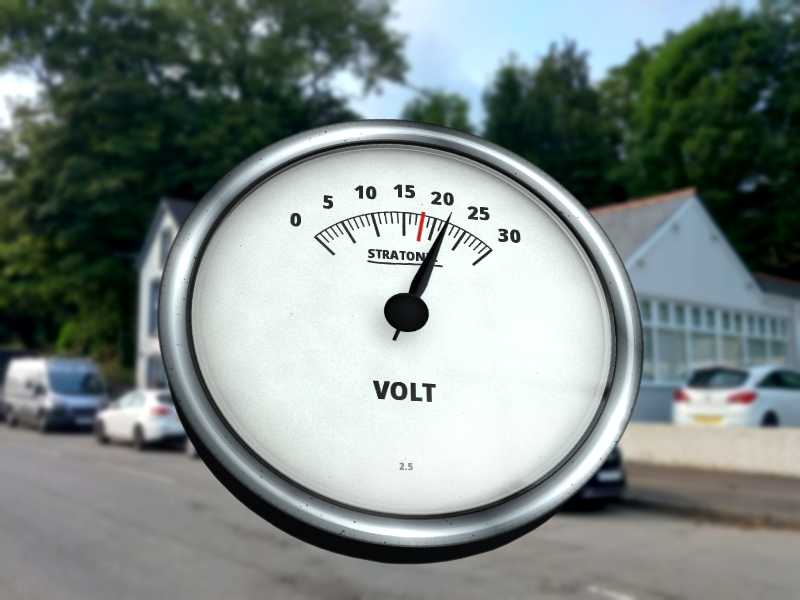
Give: 22 V
